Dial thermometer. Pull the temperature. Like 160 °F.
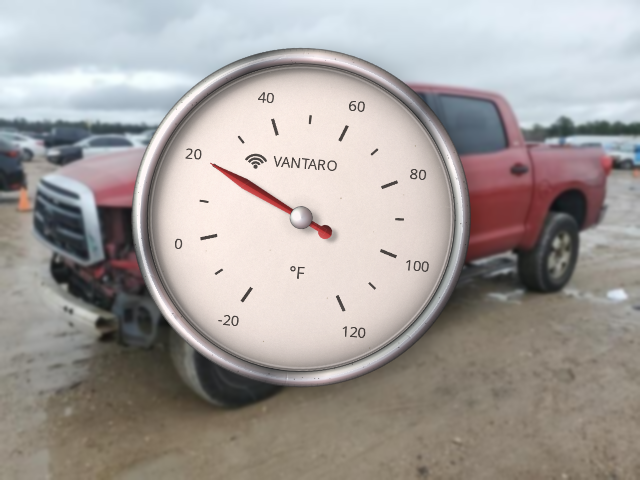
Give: 20 °F
